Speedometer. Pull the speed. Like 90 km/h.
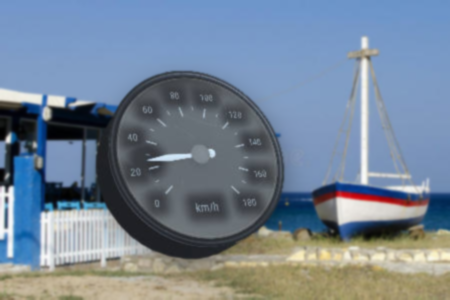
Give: 25 km/h
